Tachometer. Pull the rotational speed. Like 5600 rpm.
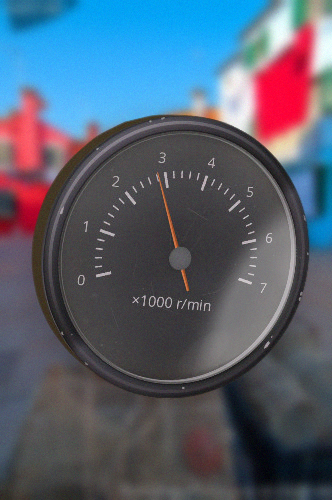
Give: 2800 rpm
